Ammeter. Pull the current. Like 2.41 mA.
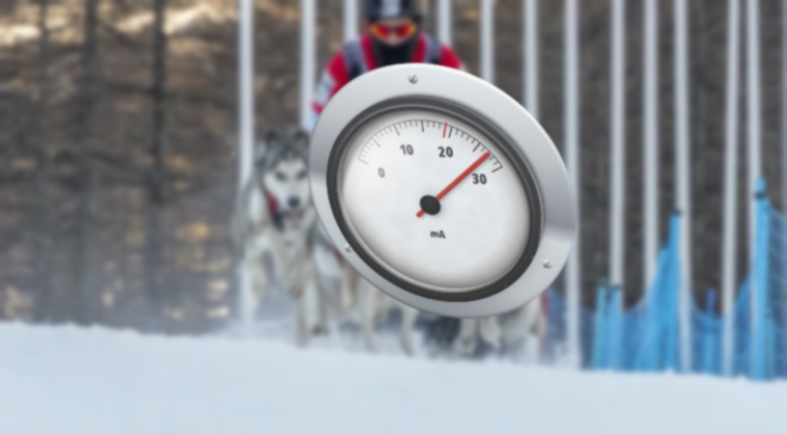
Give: 27 mA
